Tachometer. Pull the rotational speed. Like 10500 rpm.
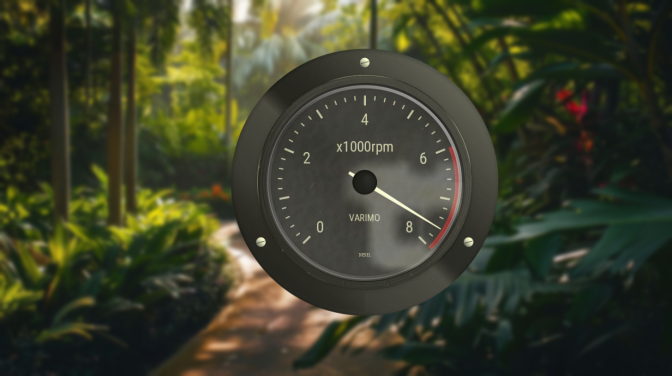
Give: 7600 rpm
